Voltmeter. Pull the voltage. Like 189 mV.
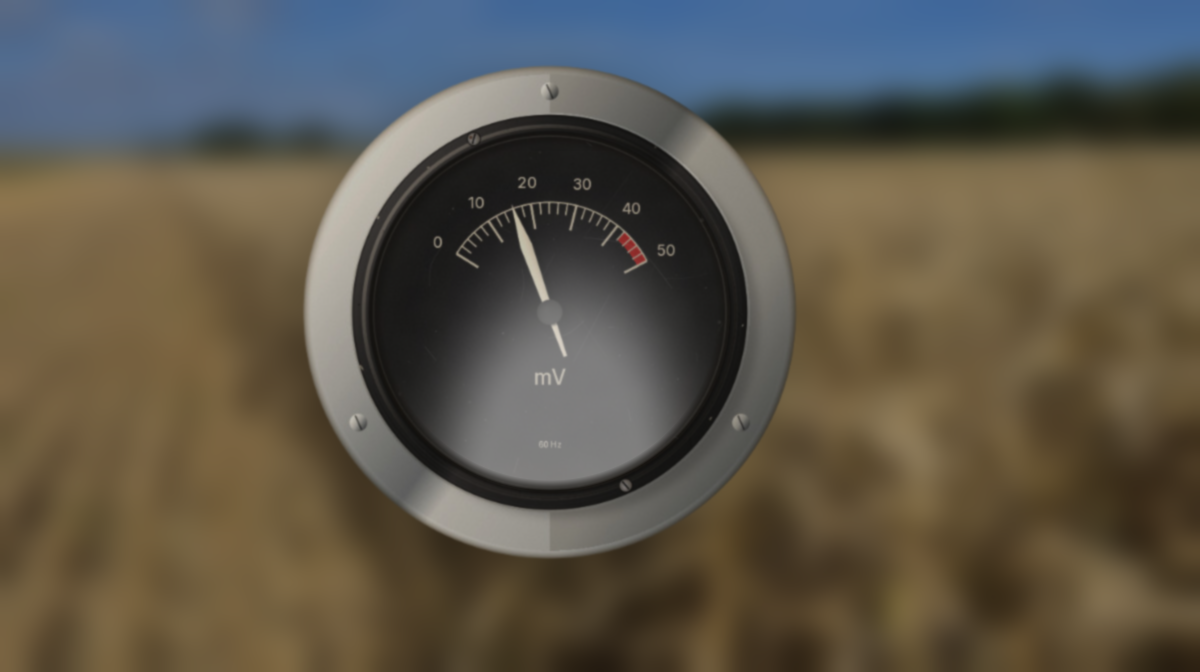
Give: 16 mV
